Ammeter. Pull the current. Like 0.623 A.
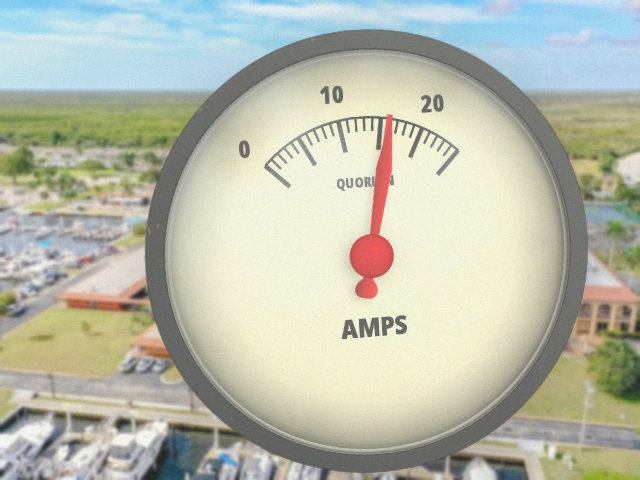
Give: 16 A
